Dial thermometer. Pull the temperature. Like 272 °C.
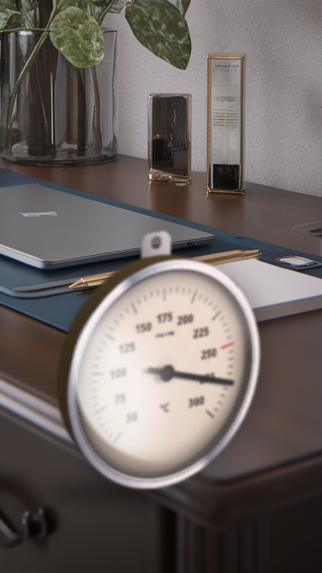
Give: 275 °C
